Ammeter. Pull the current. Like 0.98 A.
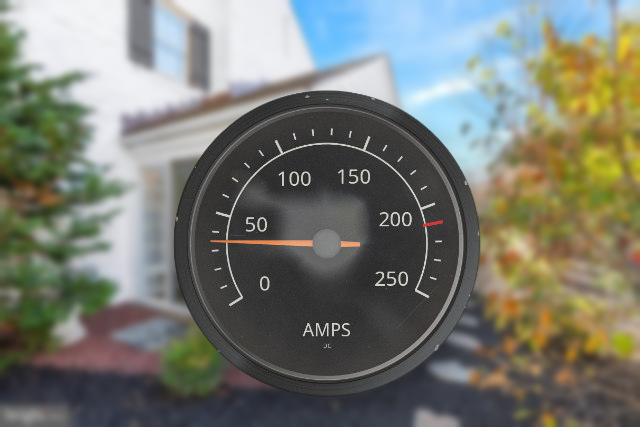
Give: 35 A
